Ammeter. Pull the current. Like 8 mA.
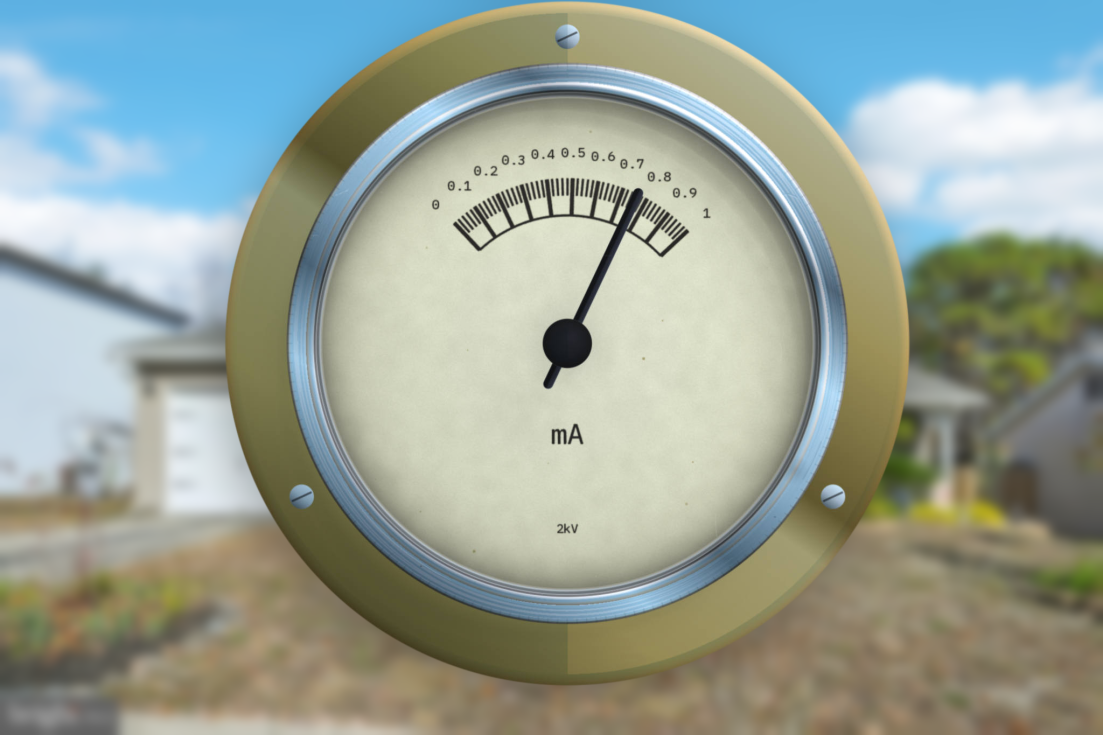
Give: 0.76 mA
